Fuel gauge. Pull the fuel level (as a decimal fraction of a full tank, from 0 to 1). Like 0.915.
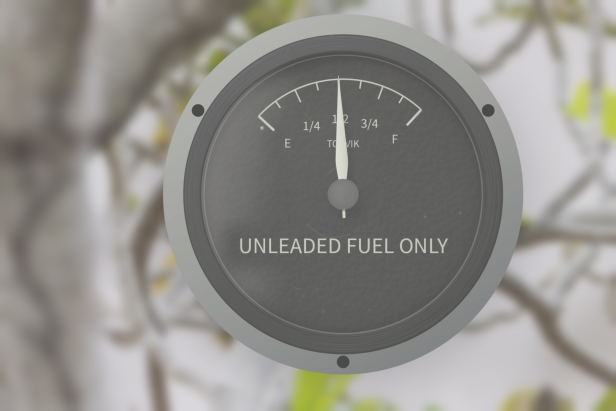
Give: 0.5
